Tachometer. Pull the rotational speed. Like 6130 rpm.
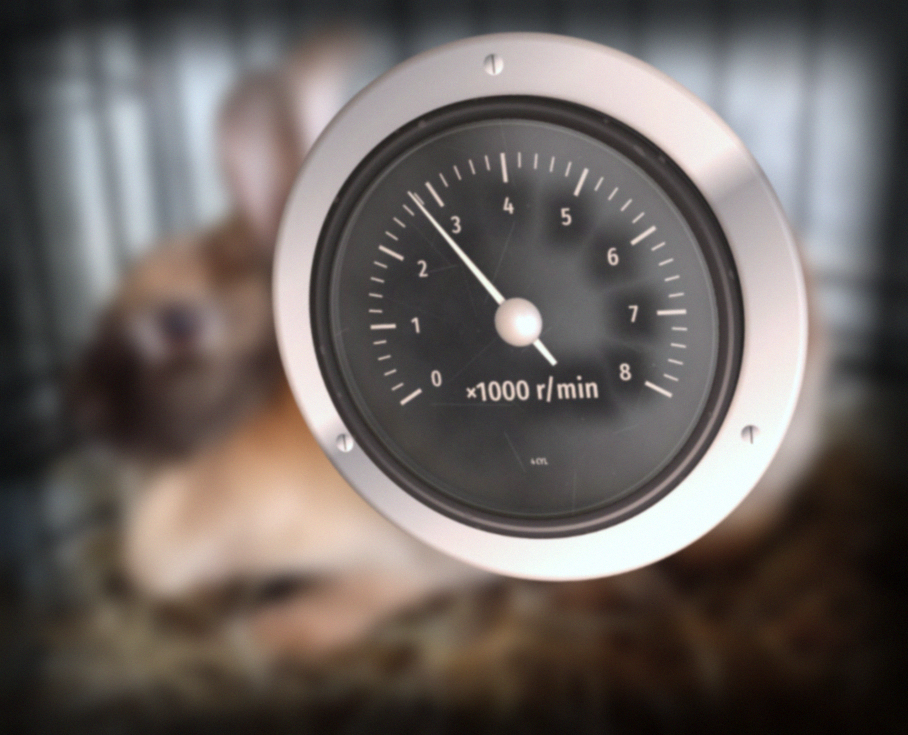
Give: 2800 rpm
